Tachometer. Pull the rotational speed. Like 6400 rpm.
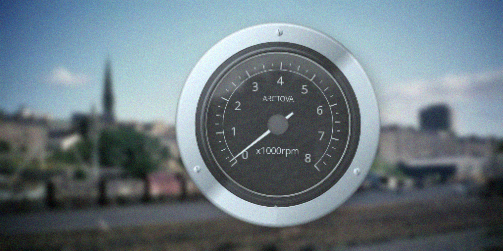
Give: 125 rpm
